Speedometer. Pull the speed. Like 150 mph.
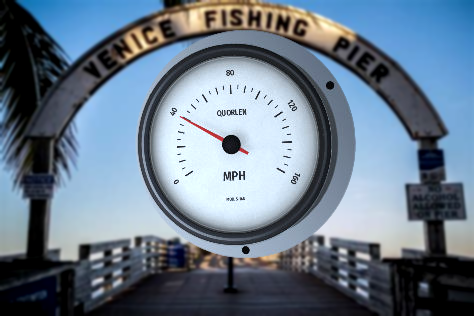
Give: 40 mph
